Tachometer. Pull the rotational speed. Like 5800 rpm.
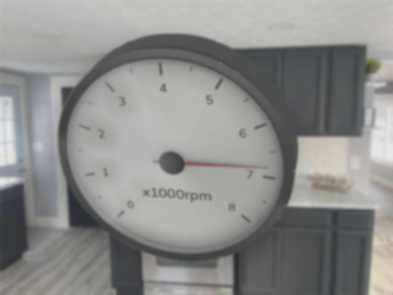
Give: 6750 rpm
